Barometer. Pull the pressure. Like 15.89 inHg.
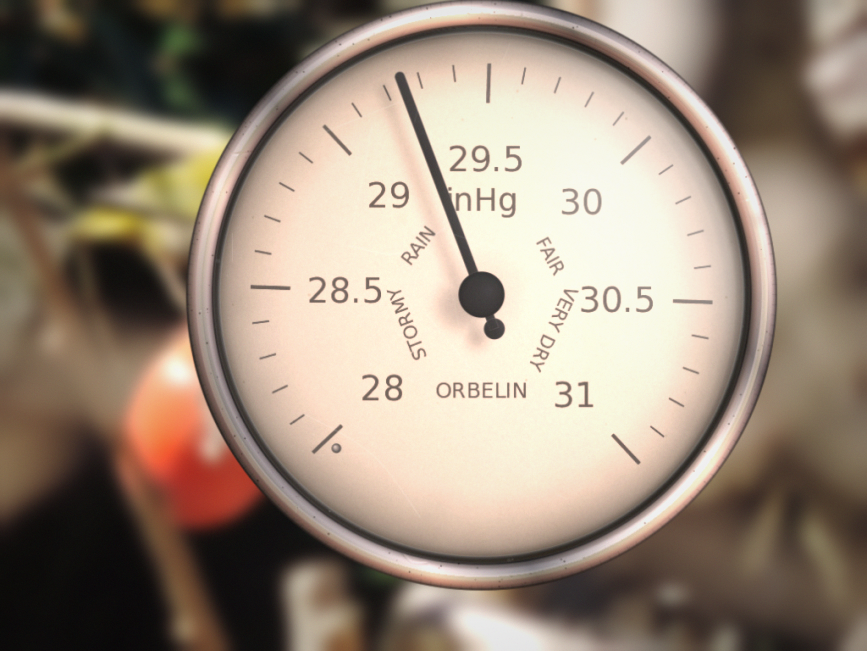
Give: 29.25 inHg
